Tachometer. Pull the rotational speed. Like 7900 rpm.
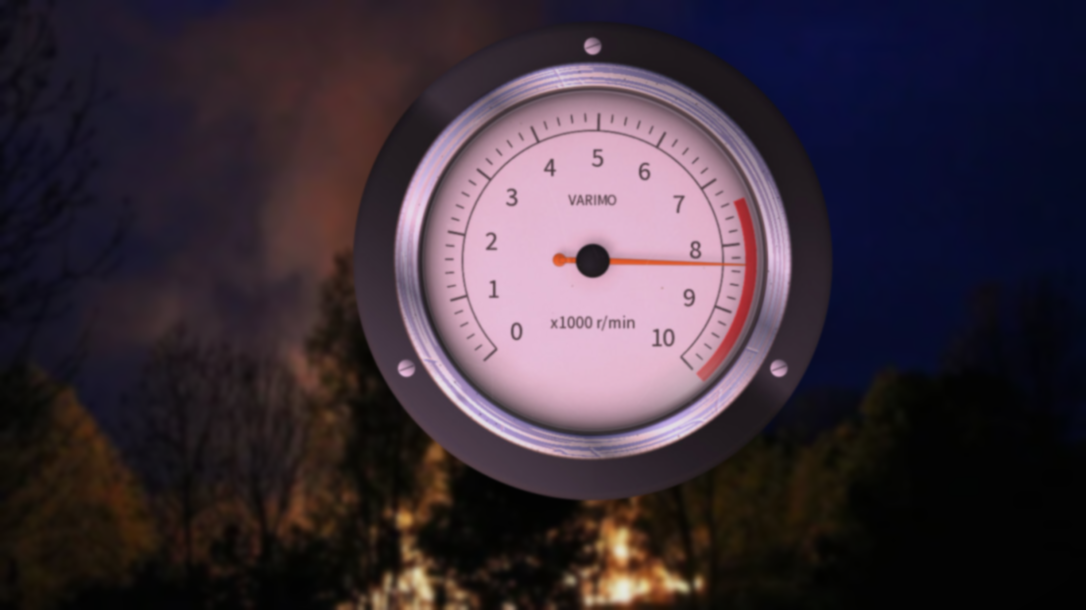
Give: 8300 rpm
